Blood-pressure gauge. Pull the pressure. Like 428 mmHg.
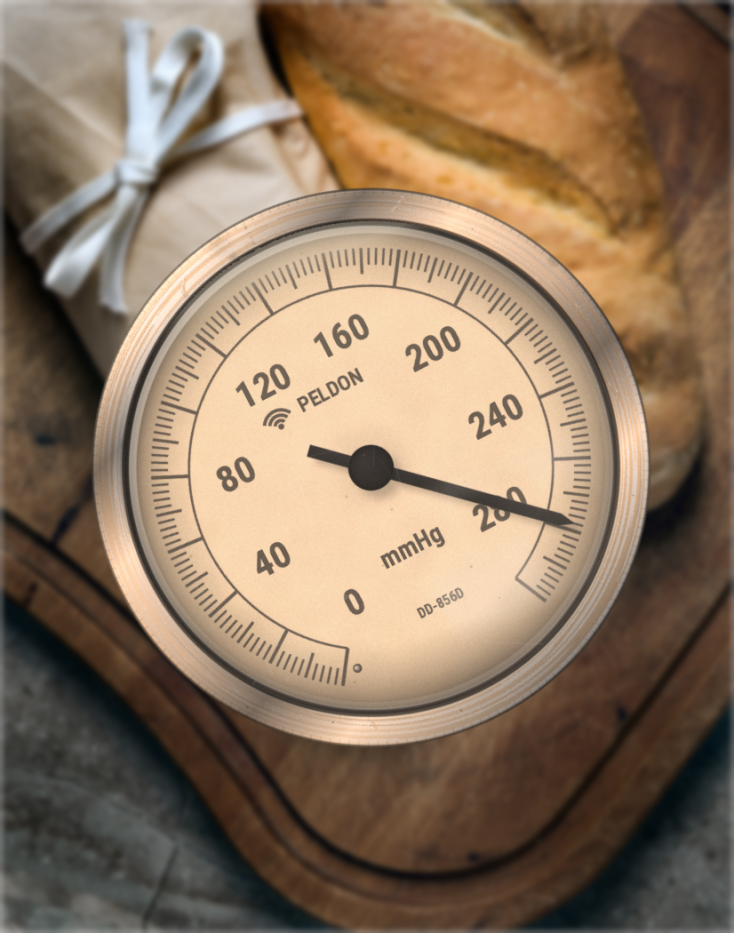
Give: 278 mmHg
